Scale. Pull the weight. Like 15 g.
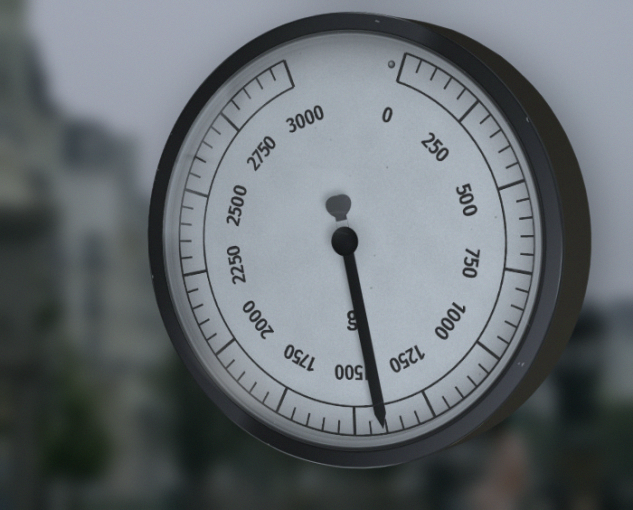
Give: 1400 g
